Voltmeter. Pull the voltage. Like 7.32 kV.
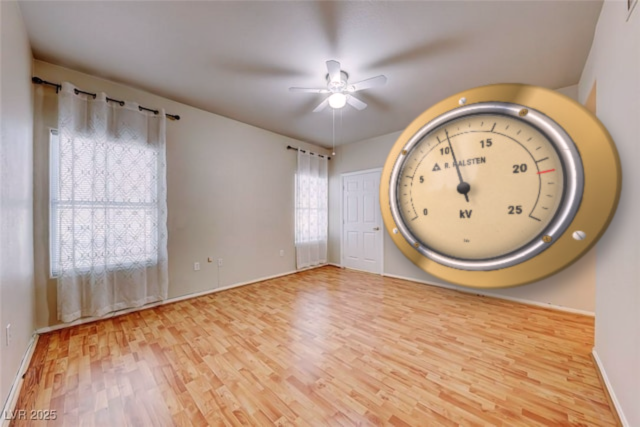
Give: 11 kV
